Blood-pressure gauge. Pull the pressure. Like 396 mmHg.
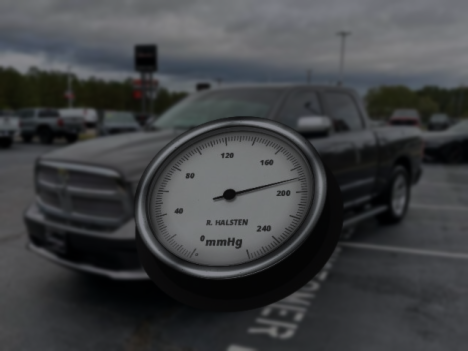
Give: 190 mmHg
